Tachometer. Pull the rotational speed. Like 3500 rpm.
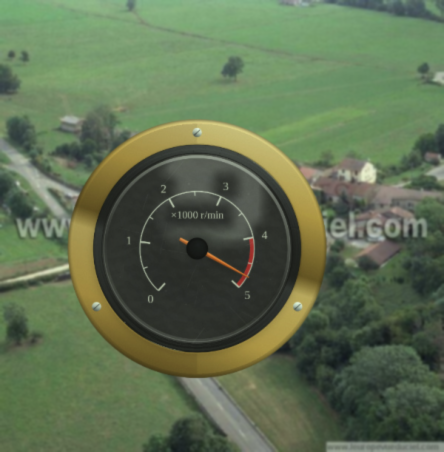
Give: 4750 rpm
